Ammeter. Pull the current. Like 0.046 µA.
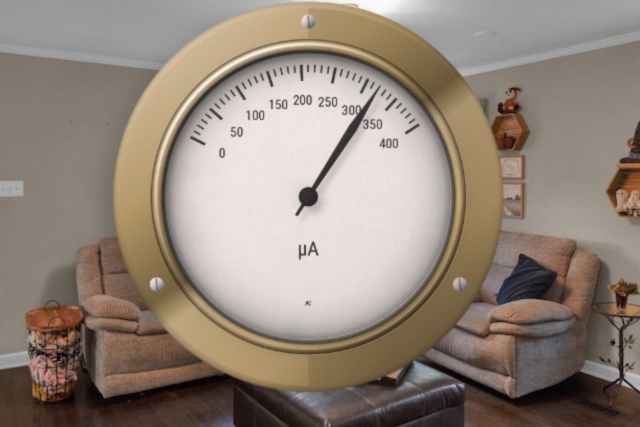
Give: 320 µA
